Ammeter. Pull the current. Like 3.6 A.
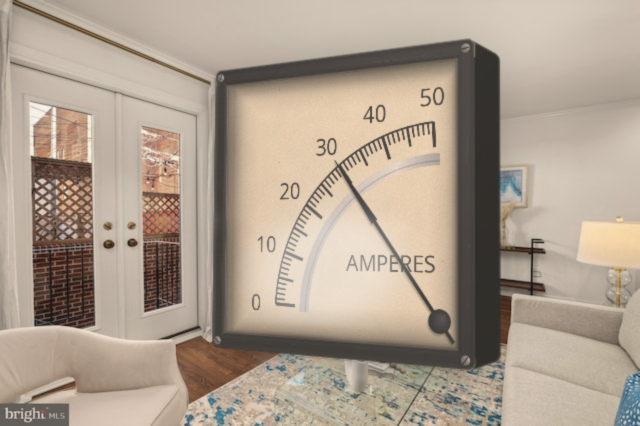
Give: 30 A
